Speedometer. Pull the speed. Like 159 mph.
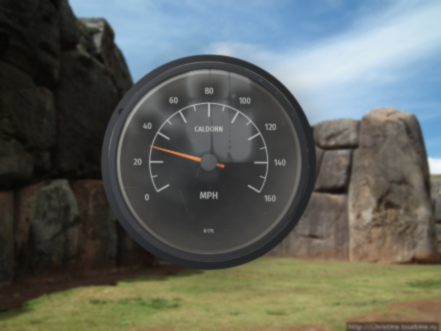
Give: 30 mph
